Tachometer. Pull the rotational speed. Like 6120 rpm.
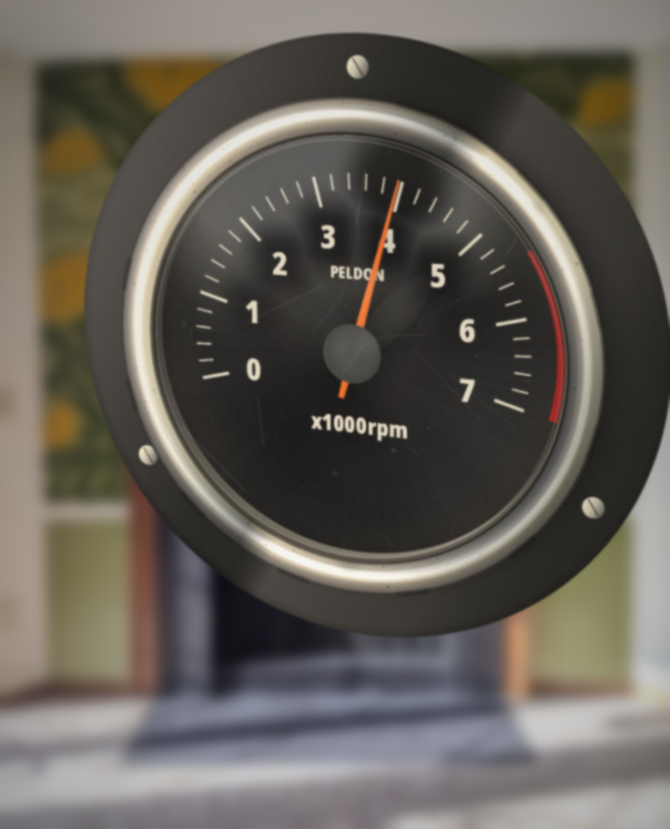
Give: 4000 rpm
